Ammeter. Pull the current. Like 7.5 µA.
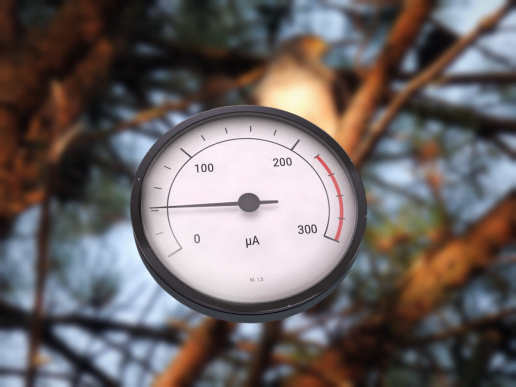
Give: 40 µA
